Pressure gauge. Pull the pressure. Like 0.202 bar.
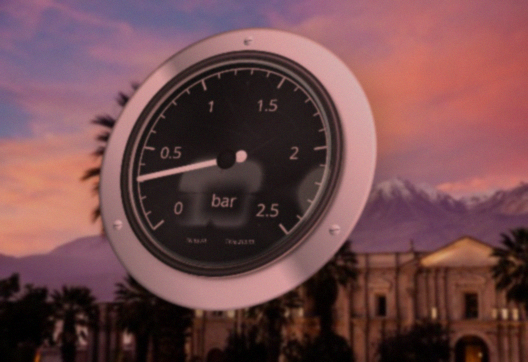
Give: 0.3 bar
